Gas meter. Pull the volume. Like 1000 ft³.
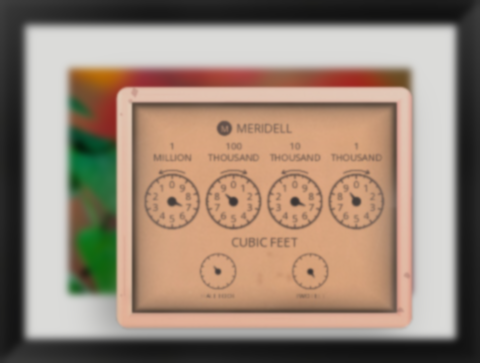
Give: 686900 ft³
